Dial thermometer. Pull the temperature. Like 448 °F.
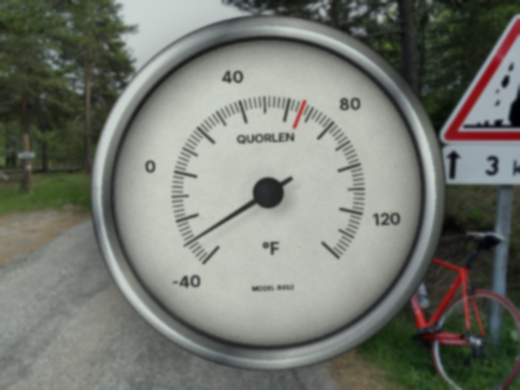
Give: -30 °F
